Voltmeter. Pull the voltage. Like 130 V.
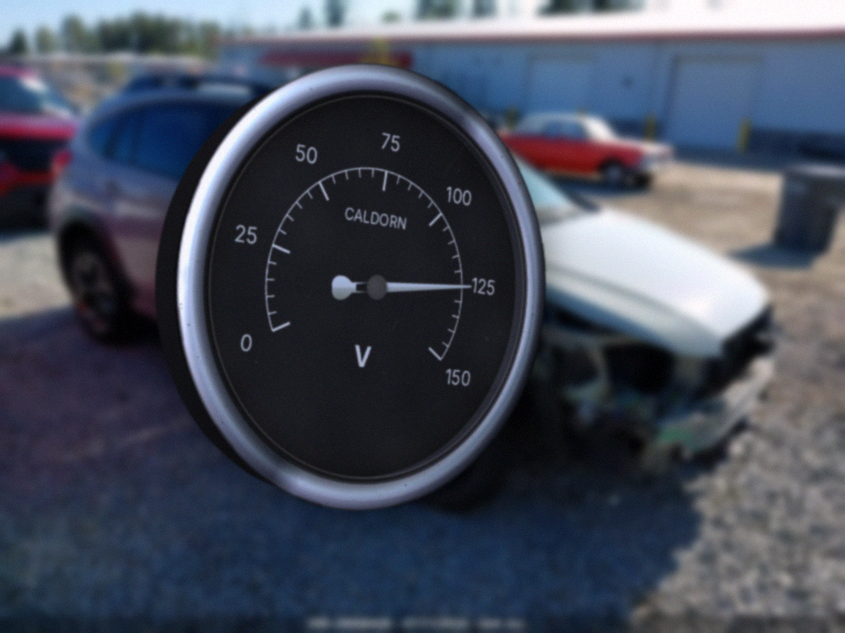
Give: 125 V
